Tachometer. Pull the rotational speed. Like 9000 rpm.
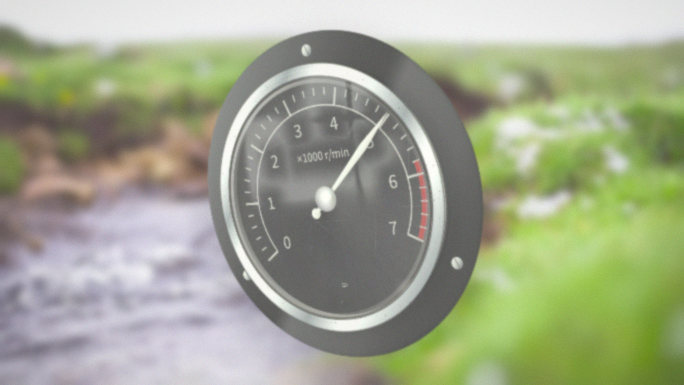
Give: 5000 rpm
